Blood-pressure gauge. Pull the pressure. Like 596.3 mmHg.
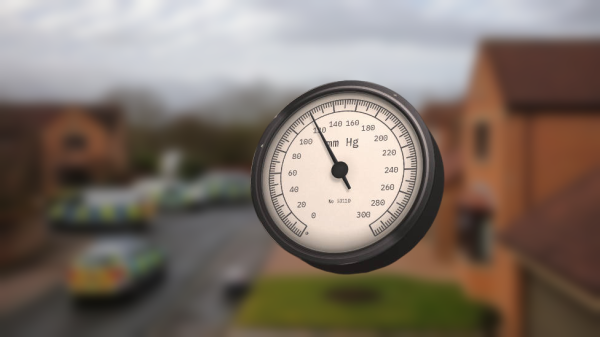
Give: 120 mmHg
